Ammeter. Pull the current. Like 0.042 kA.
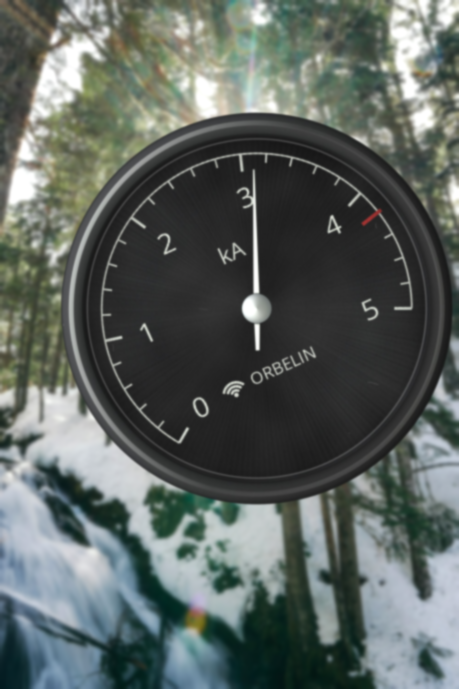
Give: 3.1 kA
